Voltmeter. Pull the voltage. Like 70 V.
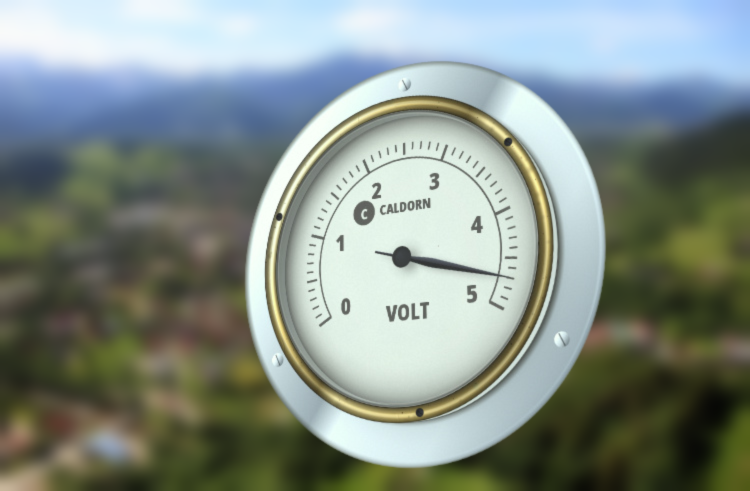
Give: 4.7 V
